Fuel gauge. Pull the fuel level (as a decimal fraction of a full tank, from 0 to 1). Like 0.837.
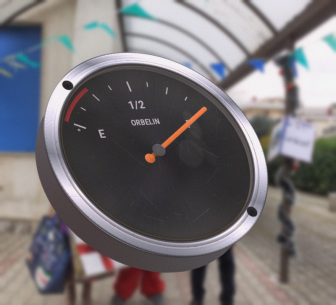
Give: 1
